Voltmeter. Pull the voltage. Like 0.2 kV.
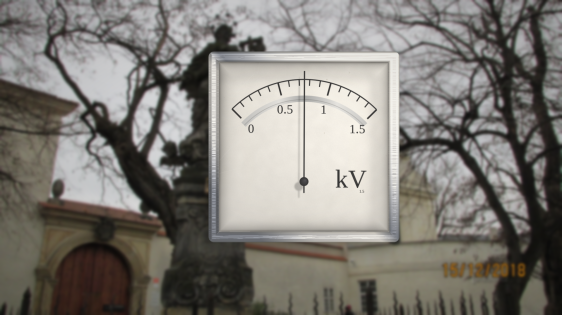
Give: 0.75 kV
